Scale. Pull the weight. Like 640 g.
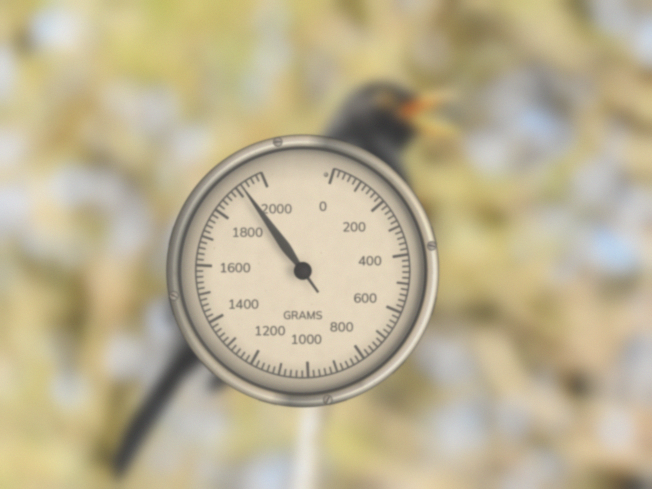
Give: 1920 g
